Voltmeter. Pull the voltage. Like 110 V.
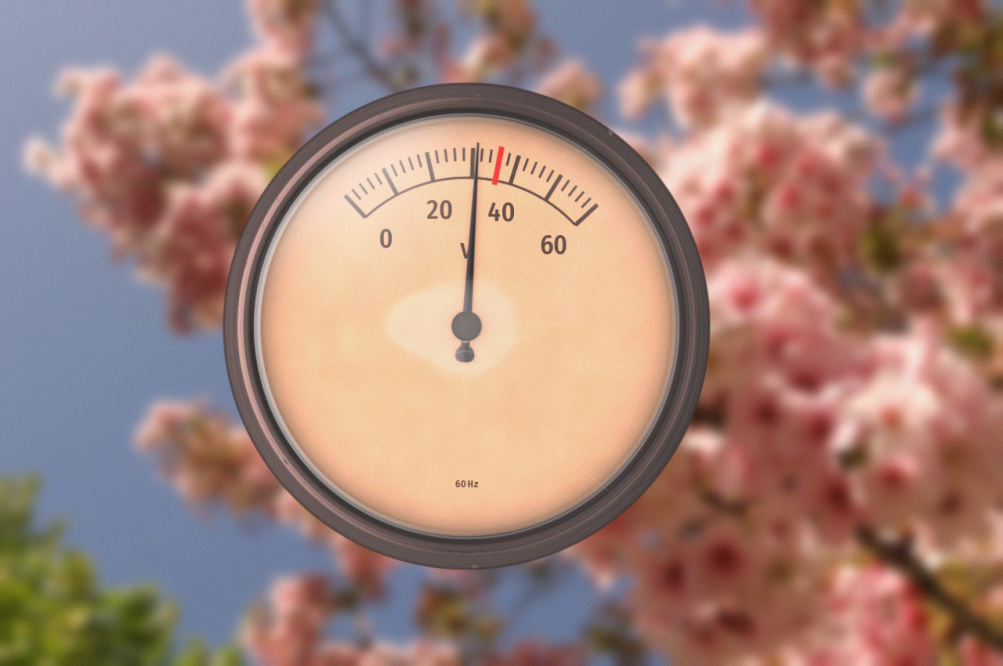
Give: 31 V
